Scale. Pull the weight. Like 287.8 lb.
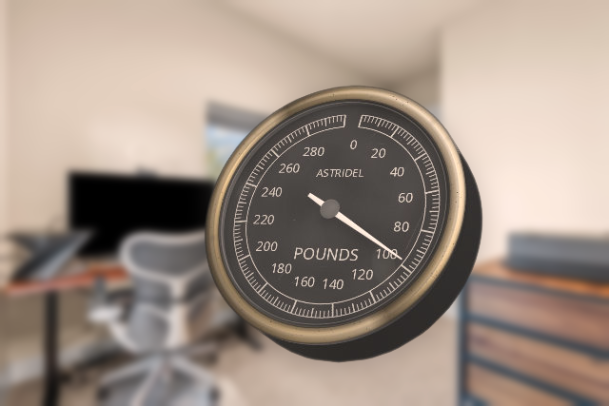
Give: 98 lb
